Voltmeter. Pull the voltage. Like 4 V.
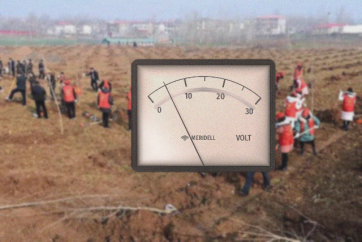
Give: 5 V
